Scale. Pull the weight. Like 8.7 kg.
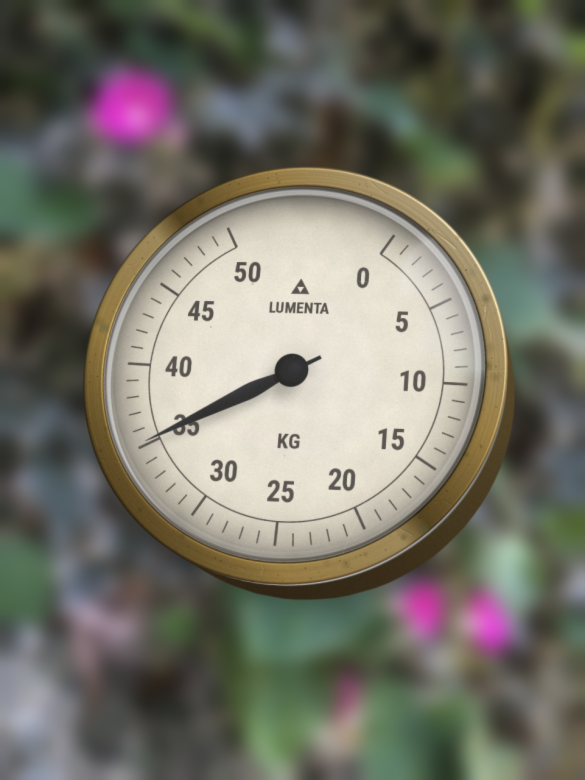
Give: 35 kg
